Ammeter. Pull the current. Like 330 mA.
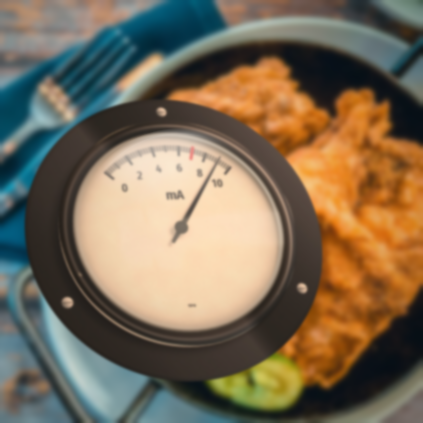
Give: 9 mA
